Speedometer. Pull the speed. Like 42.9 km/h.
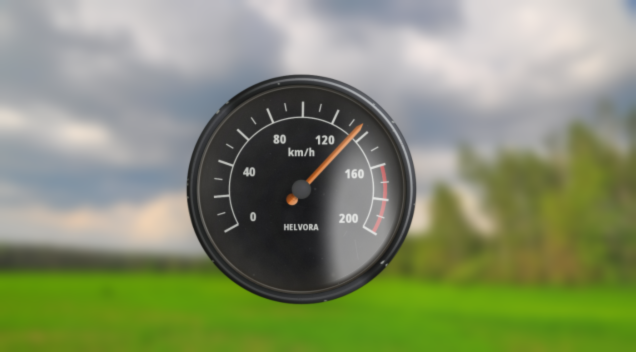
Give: 135 km/h
